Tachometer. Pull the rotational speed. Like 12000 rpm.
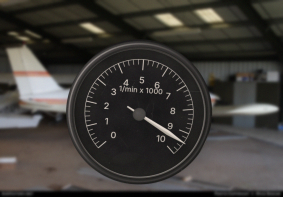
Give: 9400 rpm
